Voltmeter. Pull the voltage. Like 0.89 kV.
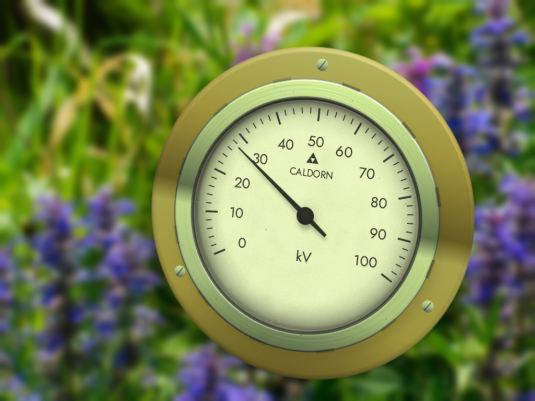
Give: 28 kV
